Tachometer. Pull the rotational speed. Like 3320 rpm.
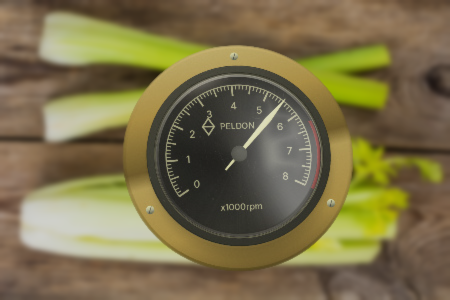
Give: 5500 rpm
